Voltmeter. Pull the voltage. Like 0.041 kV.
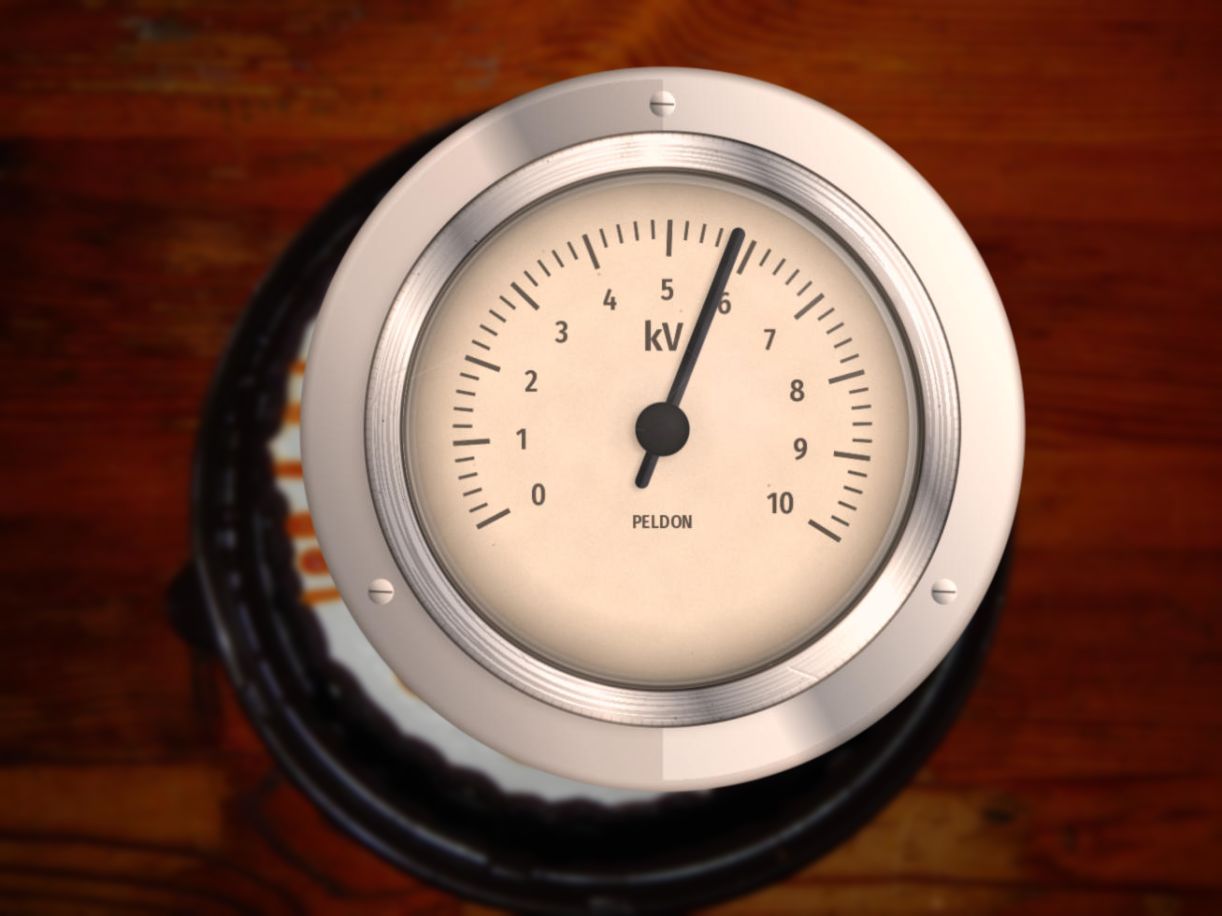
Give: 5.8 kV
